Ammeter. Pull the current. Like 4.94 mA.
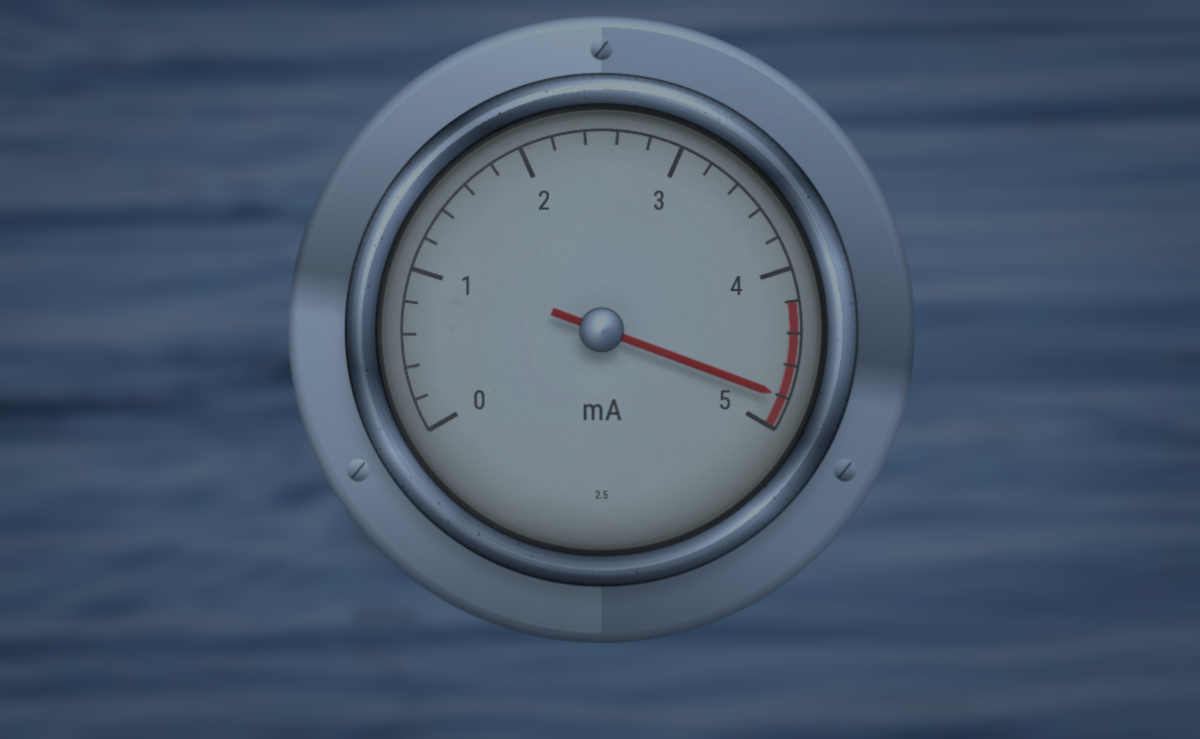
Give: 4.8 mA
